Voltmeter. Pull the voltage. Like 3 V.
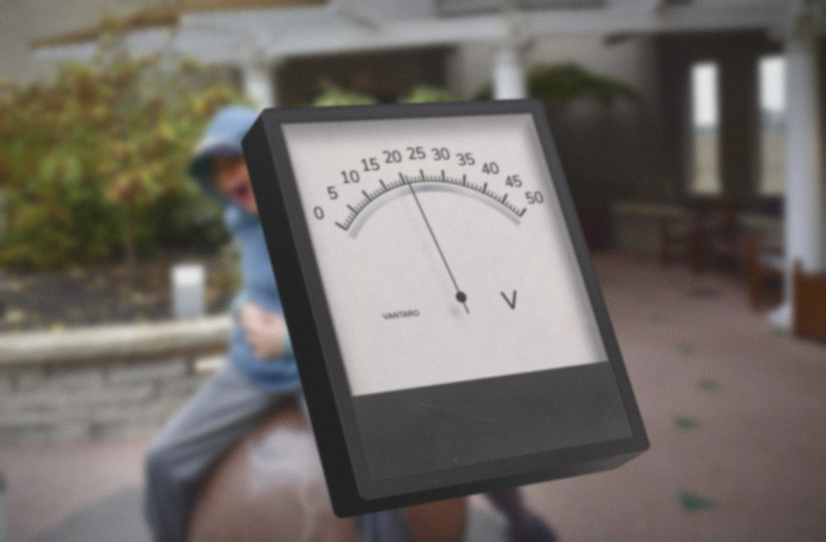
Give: 20 V
